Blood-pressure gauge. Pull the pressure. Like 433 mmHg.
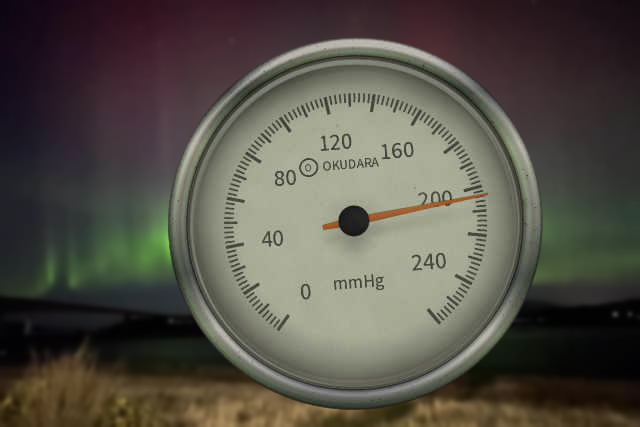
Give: 204 mmHg
